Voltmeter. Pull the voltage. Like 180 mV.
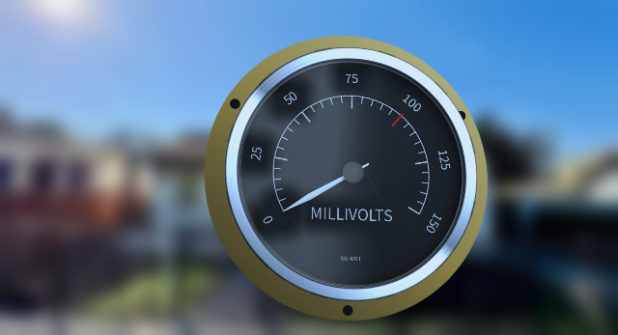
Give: 0 mV
